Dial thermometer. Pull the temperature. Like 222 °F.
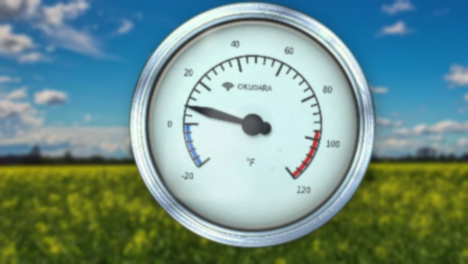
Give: 8 °F
